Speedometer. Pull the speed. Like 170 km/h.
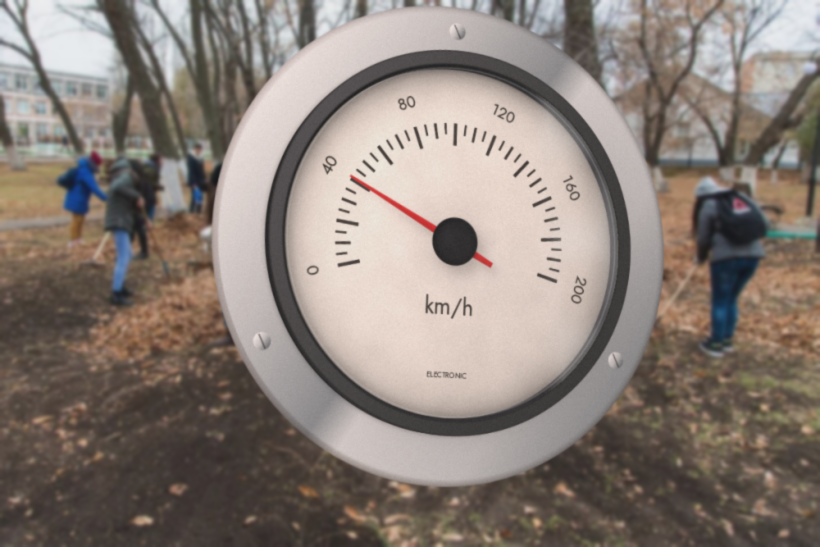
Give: 40 km/h
